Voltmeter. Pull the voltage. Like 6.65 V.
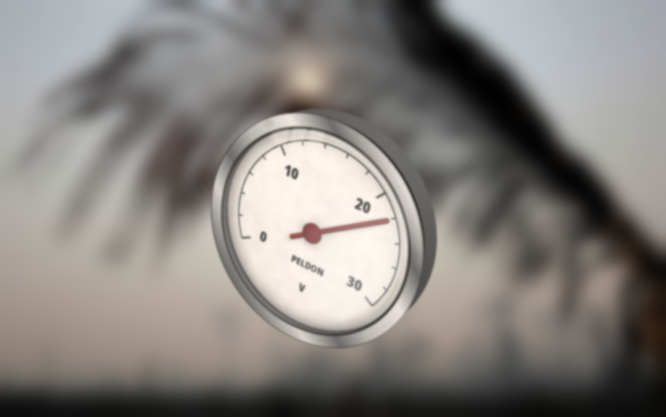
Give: 22 V
